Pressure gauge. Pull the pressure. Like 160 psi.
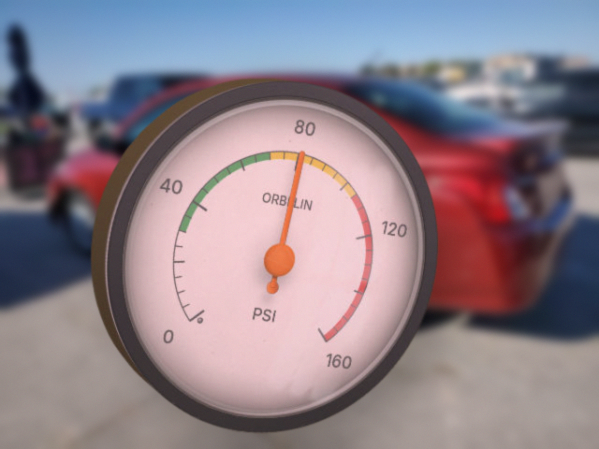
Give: 80 psi
